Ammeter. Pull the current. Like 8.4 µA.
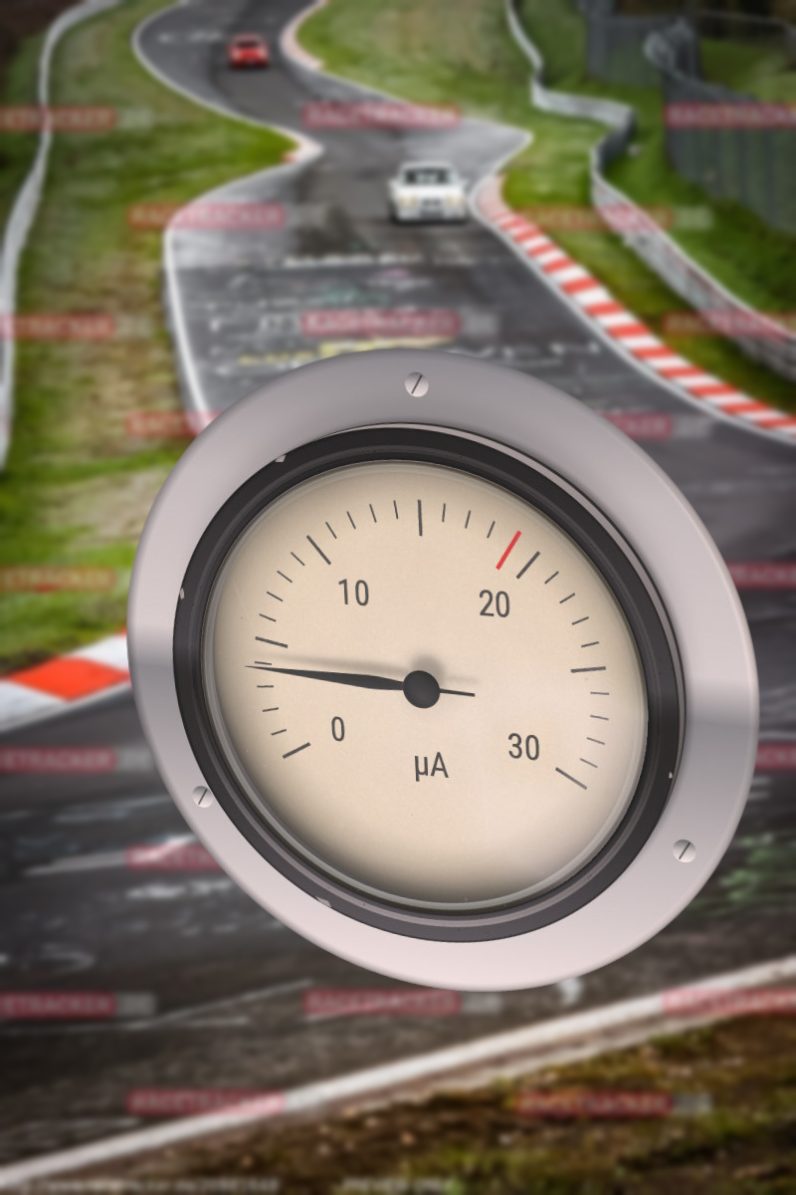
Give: 4 µA
